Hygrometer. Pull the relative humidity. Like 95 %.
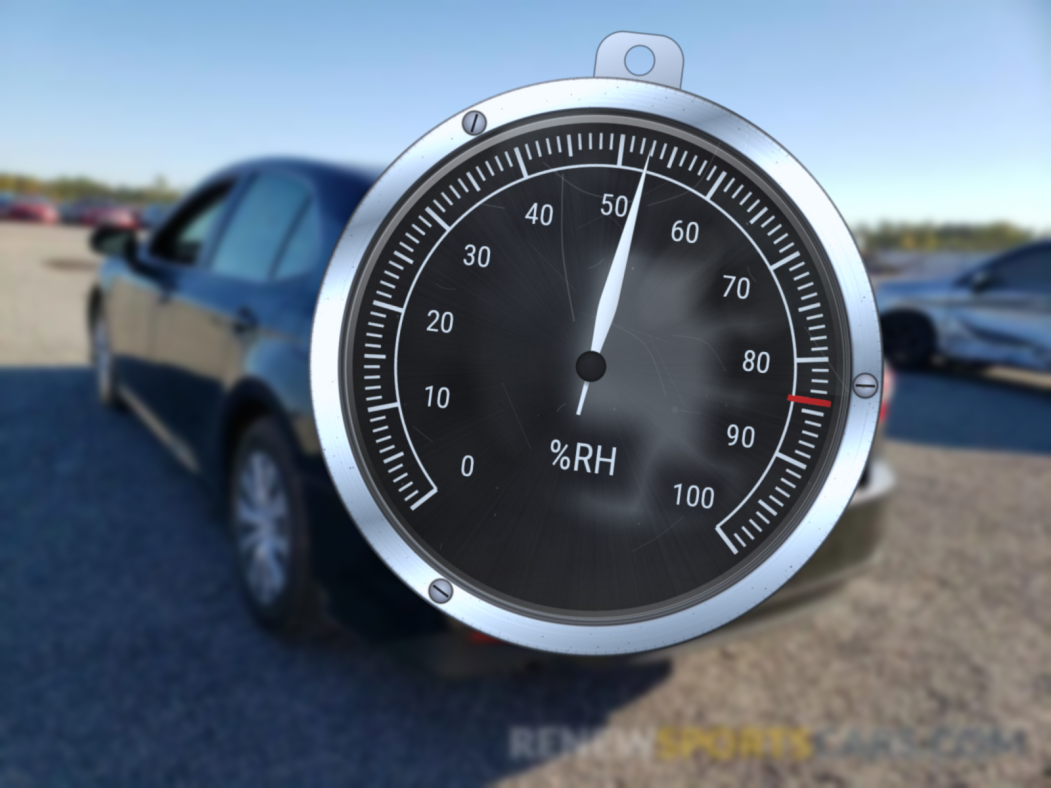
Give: 53 %
